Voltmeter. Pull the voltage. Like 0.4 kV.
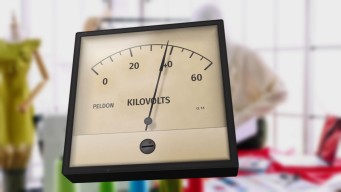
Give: 37.5 kV
